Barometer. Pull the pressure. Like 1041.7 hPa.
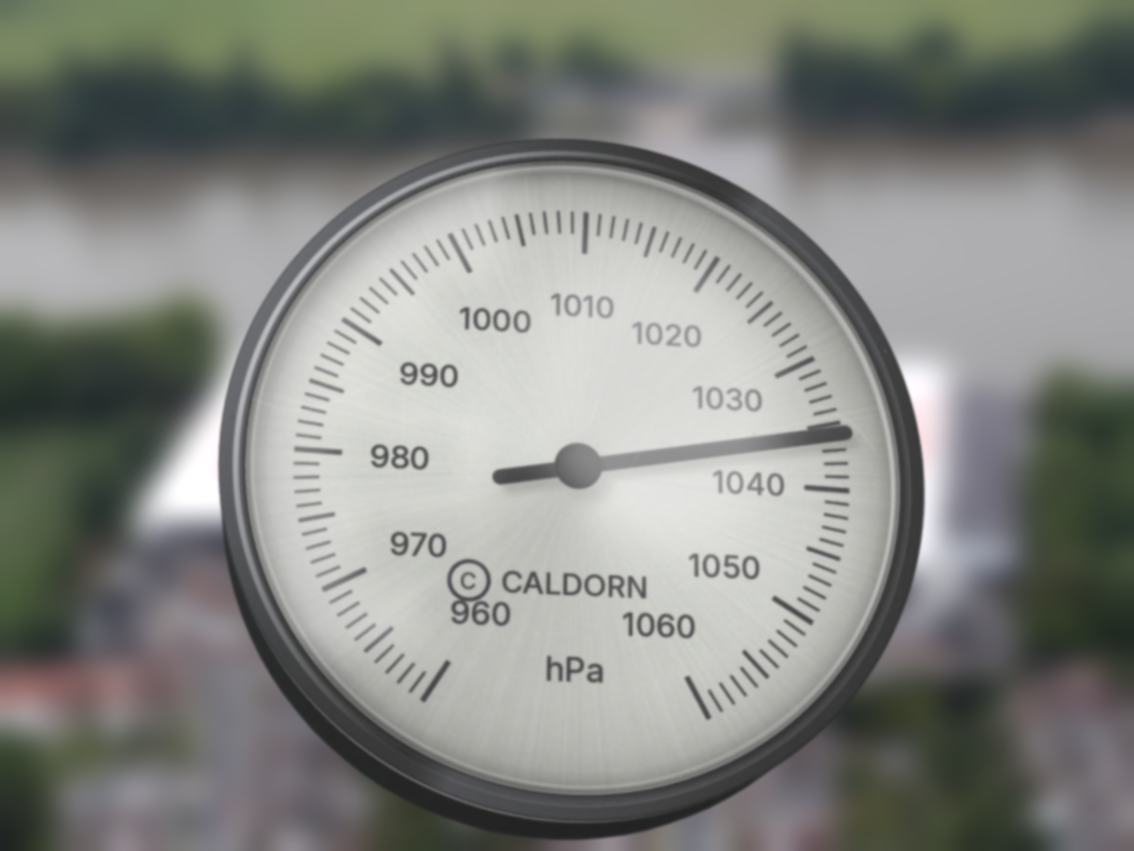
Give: 1036 hPa
